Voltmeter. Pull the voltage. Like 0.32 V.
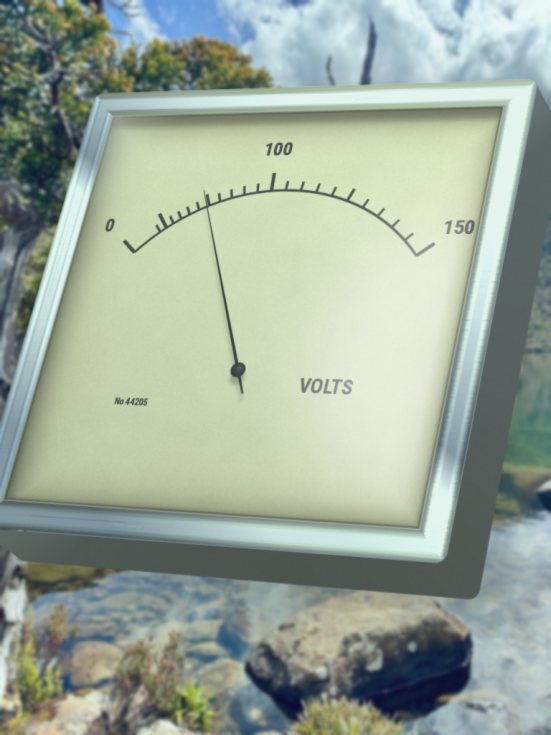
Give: 75 V
